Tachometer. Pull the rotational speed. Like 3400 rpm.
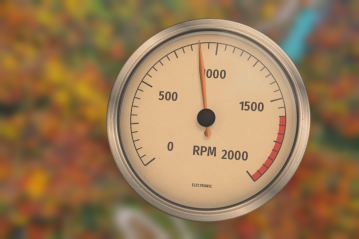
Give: 900 rpm
